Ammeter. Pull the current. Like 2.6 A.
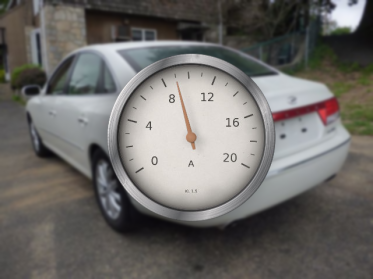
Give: 9 A
